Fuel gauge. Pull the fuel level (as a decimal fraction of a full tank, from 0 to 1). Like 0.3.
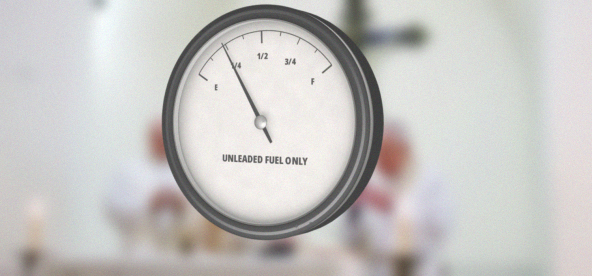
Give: 0.25
